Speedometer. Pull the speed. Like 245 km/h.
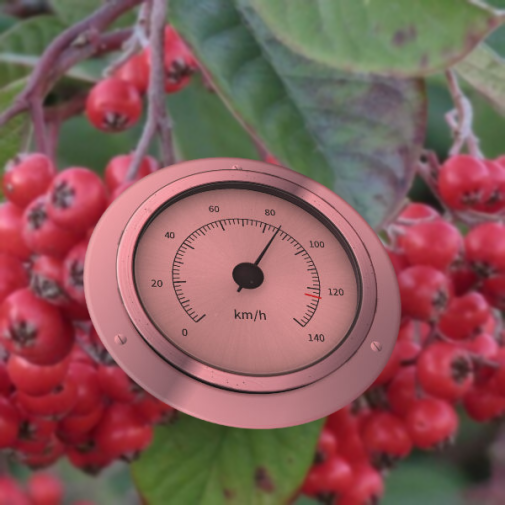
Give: 86 km/h
